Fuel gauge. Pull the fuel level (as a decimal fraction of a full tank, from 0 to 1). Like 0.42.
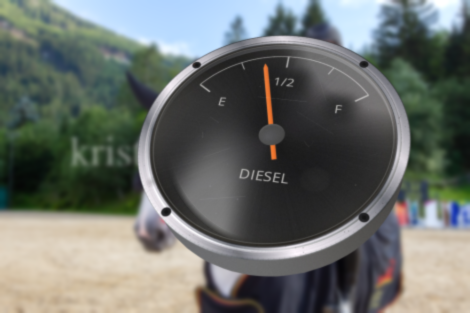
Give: 0.375
